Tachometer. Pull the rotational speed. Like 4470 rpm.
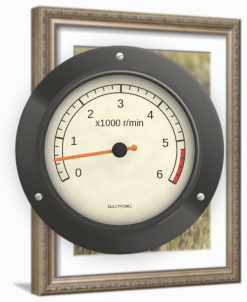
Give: 500 rpm
